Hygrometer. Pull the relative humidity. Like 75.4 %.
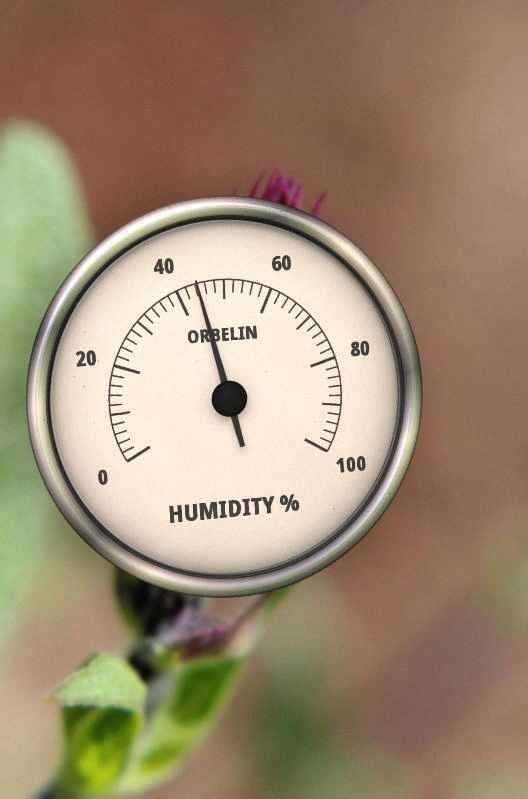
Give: 44 %
